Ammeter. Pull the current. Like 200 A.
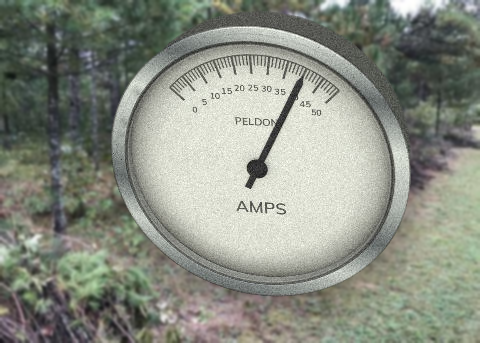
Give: 40 A
